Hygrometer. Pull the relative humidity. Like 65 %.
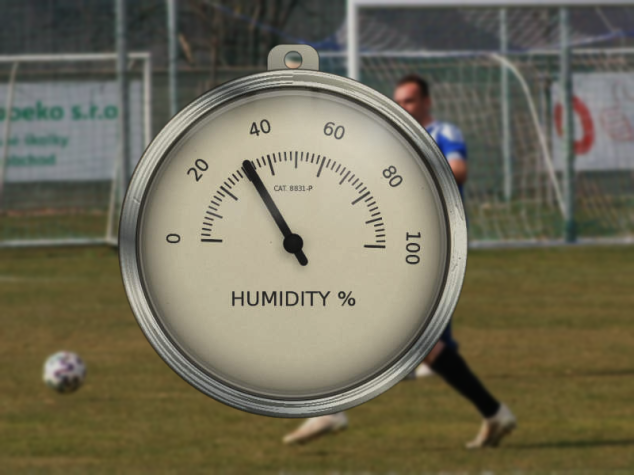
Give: 32 %
